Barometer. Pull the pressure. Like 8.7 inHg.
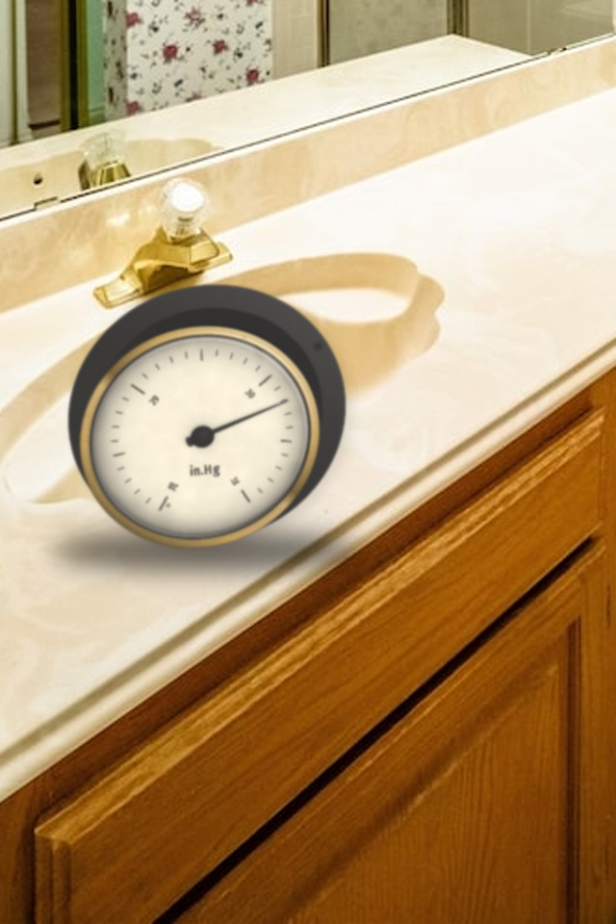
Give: 30.2 inHg
